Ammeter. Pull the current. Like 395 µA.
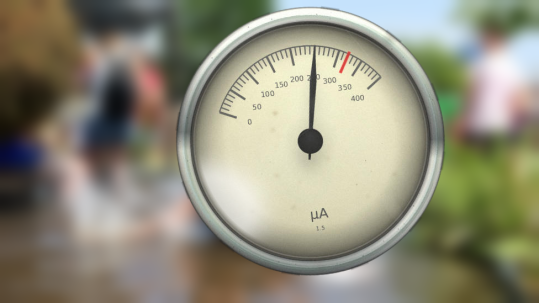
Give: 250 µA
